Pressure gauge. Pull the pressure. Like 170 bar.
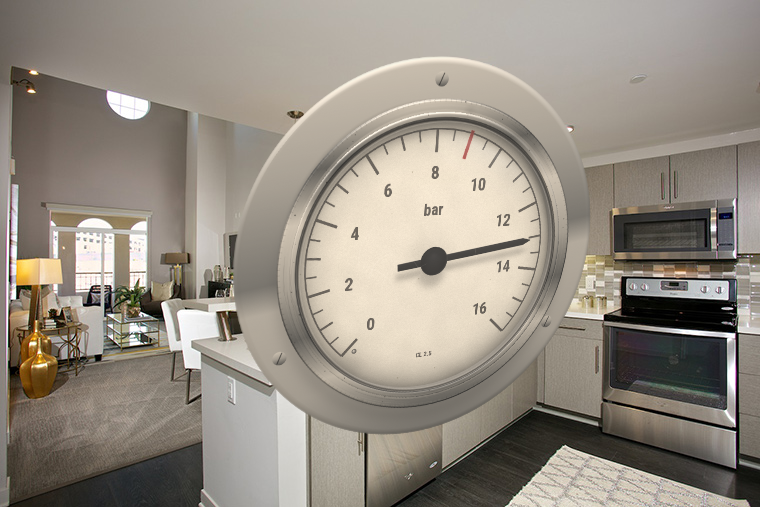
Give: 13 bar
